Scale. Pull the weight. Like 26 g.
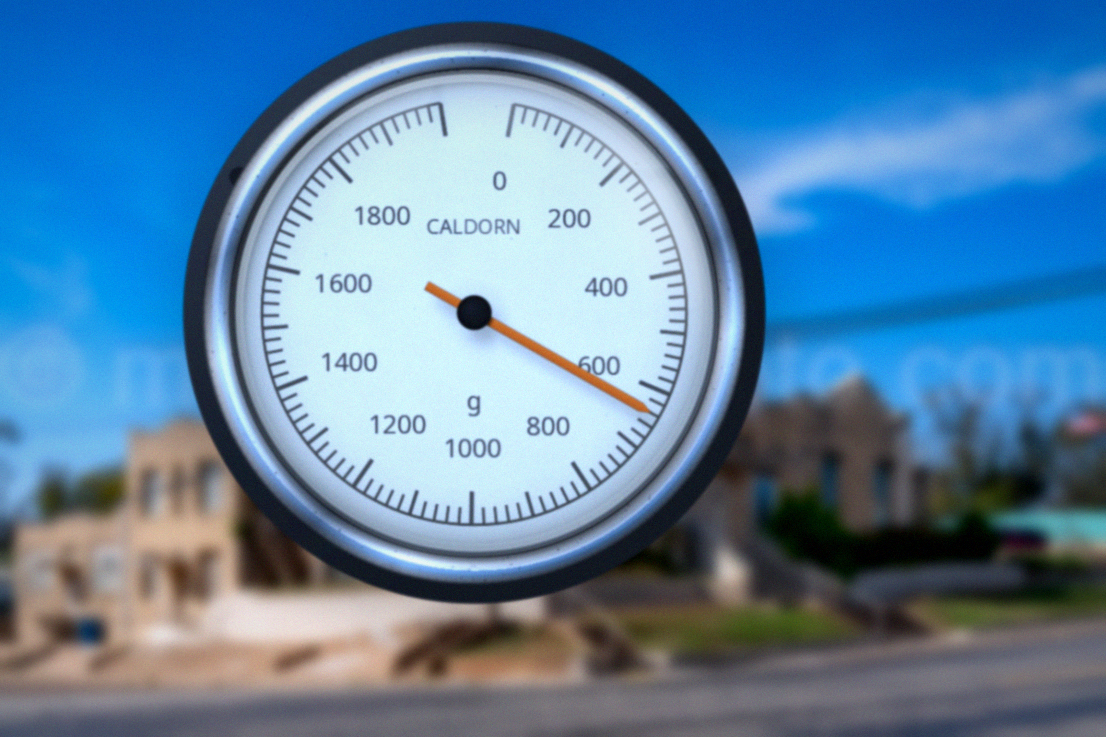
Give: 640 g
